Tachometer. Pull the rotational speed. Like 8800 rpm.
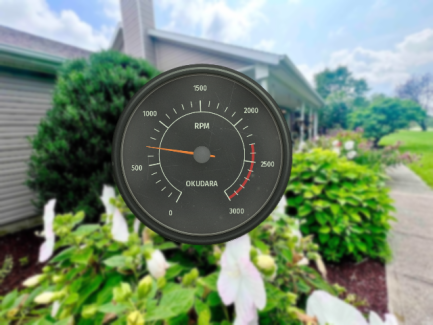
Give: 700 rpm
